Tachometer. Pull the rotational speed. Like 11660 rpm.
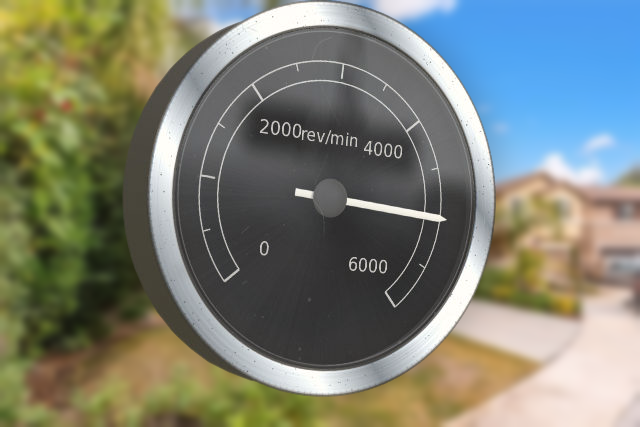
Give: 5000 rpm
